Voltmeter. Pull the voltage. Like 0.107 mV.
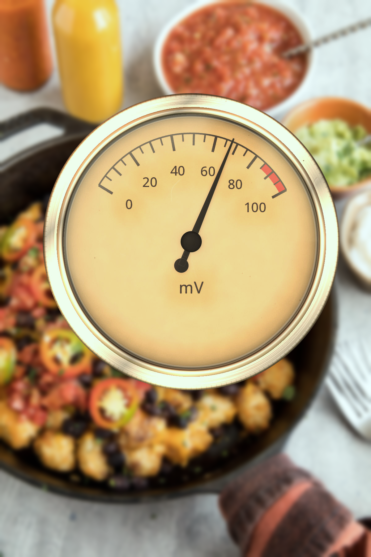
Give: 67.5 mV
